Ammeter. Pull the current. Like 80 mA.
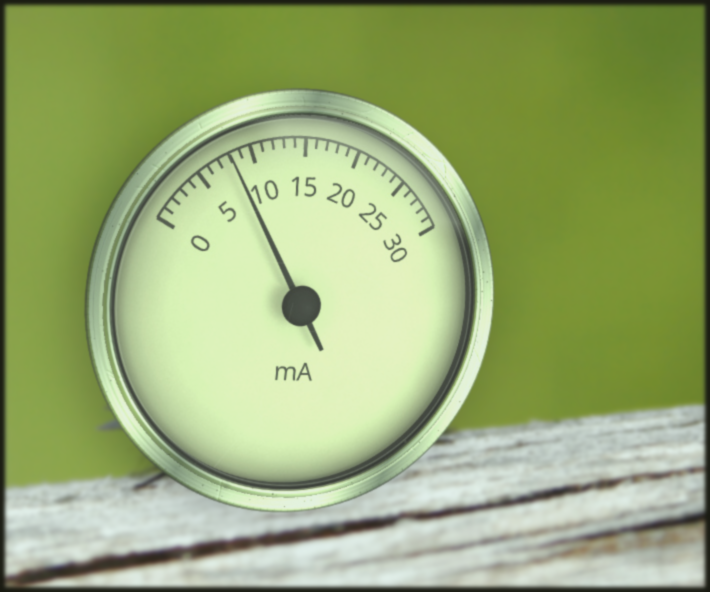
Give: 8 mA
